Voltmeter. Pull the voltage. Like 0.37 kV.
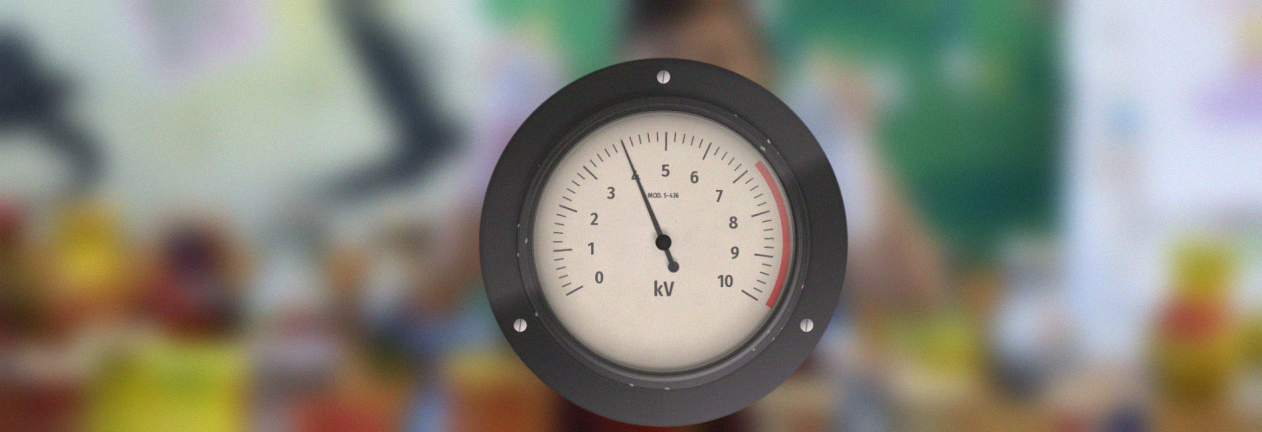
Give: 4 kV
